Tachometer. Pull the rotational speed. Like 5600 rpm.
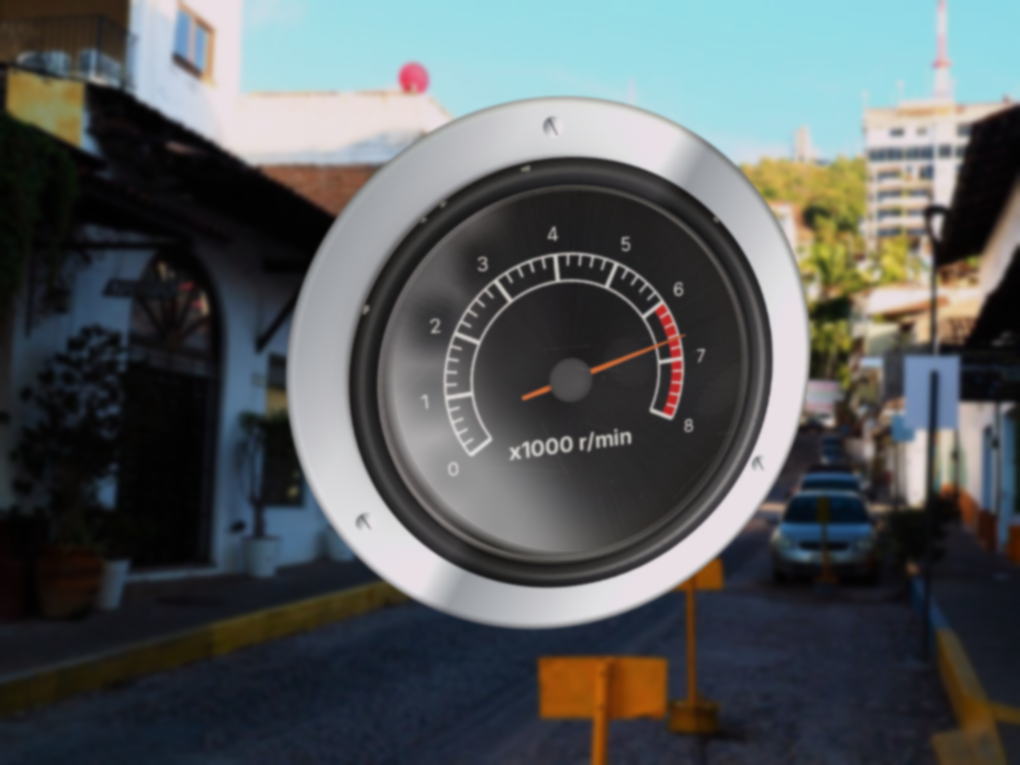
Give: 6600 rpm
